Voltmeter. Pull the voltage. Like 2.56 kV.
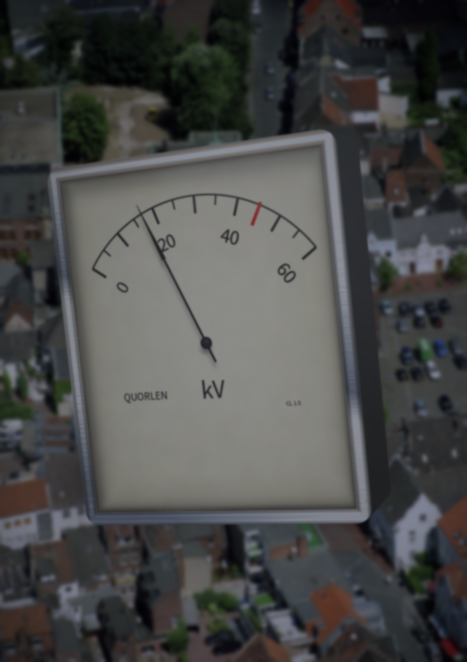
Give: 17.5 kV
